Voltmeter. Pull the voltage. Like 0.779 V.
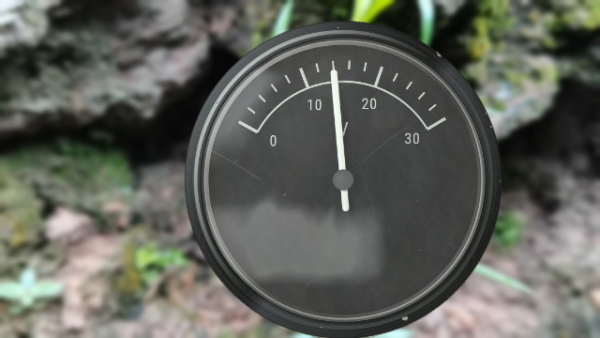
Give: 14 V
